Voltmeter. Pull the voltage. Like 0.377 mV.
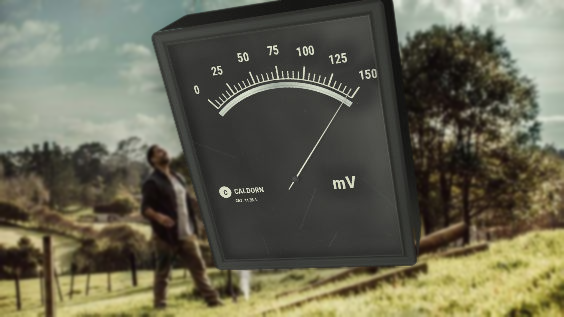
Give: 145 mV
